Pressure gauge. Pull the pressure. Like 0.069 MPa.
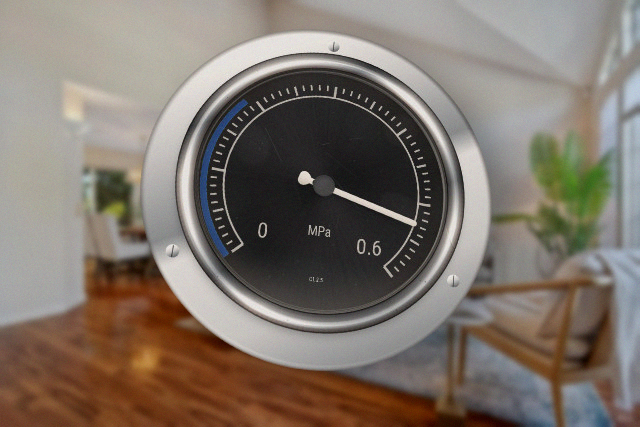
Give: 0.53 MPa
